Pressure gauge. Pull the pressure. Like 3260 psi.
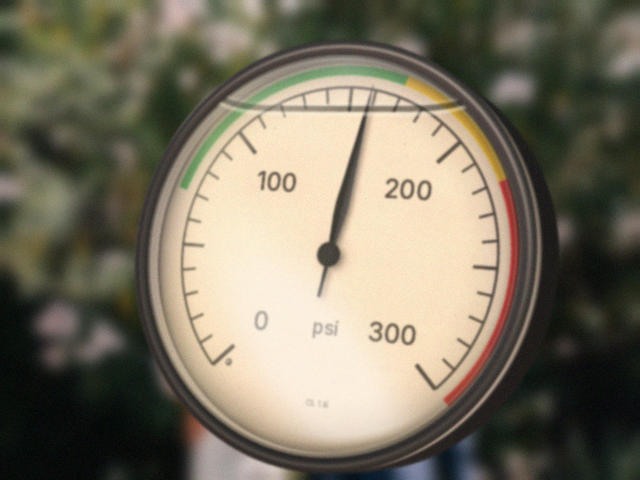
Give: 160 psi
